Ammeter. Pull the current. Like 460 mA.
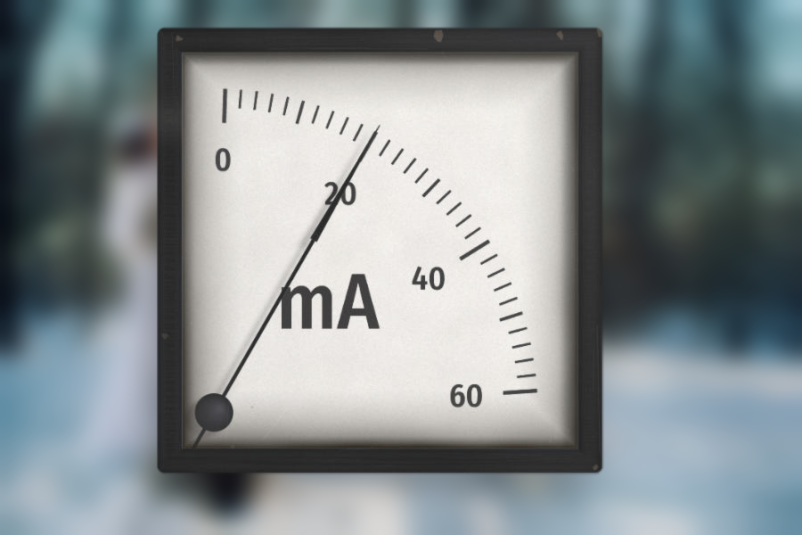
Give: 20 mA
